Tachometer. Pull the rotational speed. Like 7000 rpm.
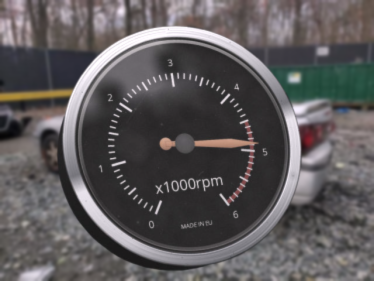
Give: 4900 rpm
